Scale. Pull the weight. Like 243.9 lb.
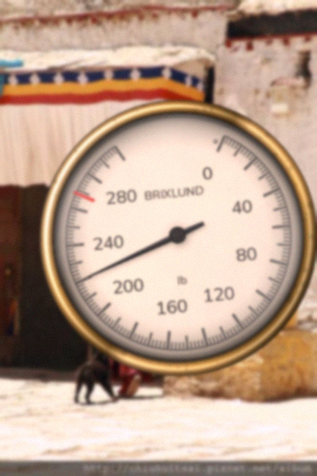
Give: 220 lb
